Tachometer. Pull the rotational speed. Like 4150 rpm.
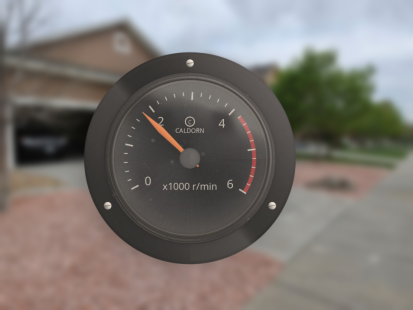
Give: 1800 rpm
